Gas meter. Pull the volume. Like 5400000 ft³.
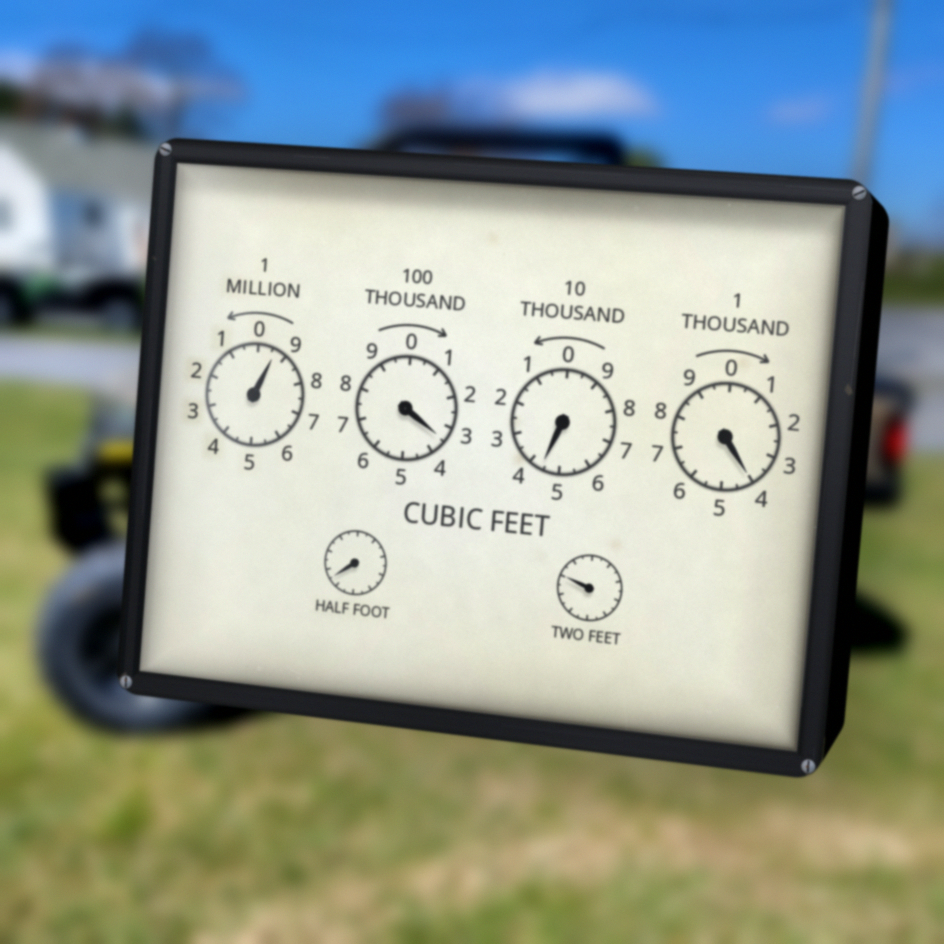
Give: 934400 ft³
